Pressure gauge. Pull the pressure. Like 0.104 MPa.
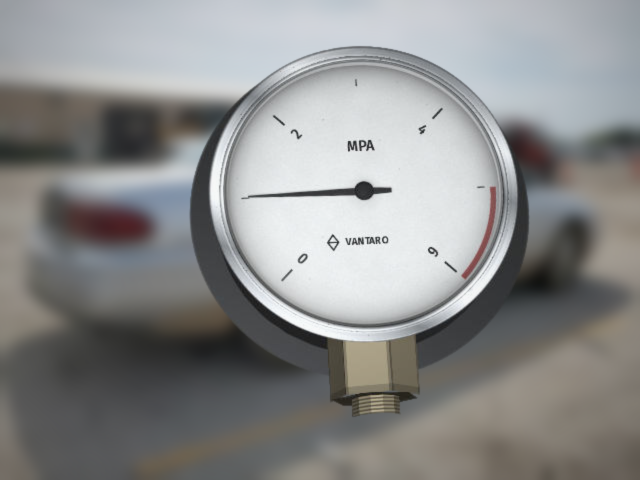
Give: 1 MPa
